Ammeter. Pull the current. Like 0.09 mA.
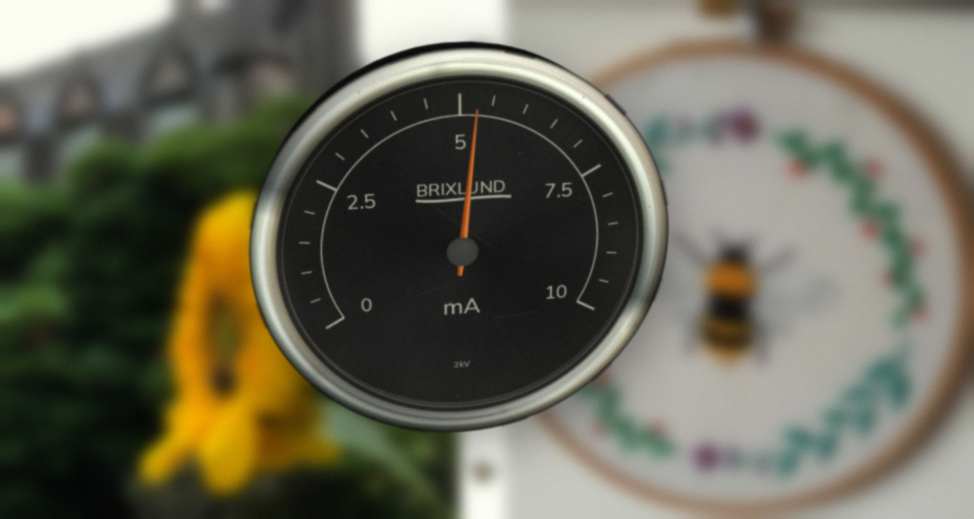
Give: 5.25 mA
